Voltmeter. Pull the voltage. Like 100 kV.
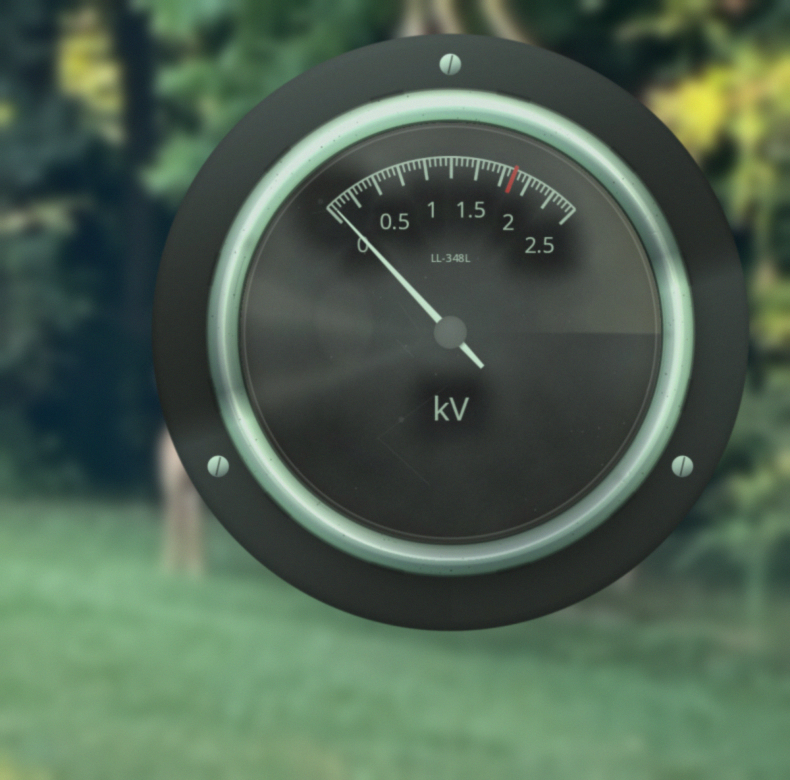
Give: 0.05 kV
